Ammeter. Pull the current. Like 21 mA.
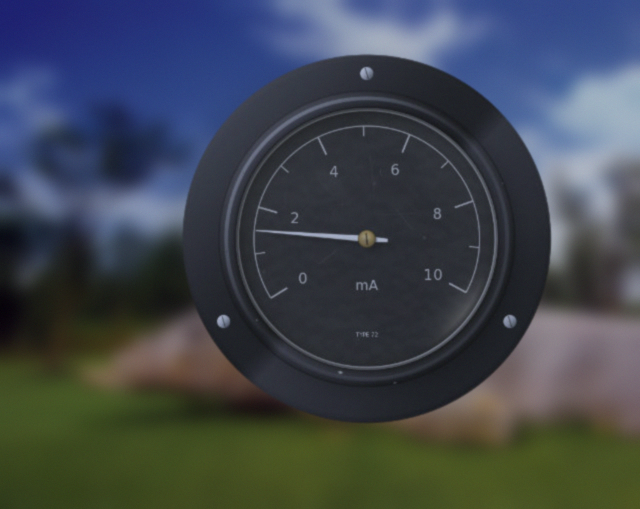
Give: 1.5 mA
